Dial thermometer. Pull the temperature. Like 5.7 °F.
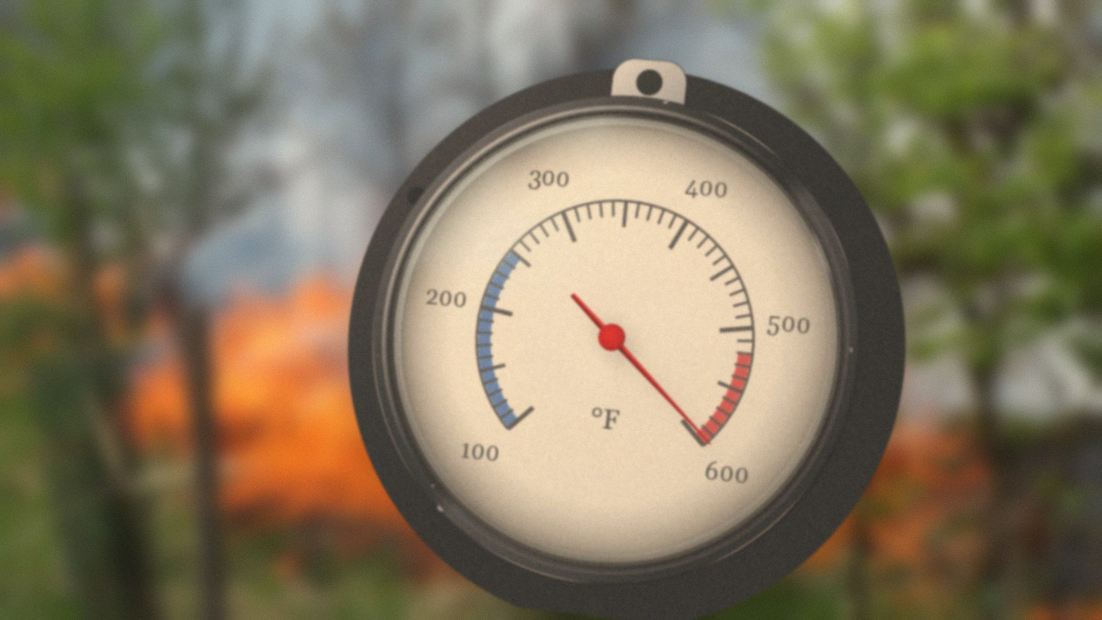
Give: 595 °F
